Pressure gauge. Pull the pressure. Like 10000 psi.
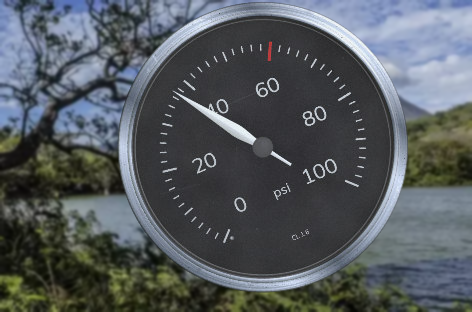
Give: 37 psi
